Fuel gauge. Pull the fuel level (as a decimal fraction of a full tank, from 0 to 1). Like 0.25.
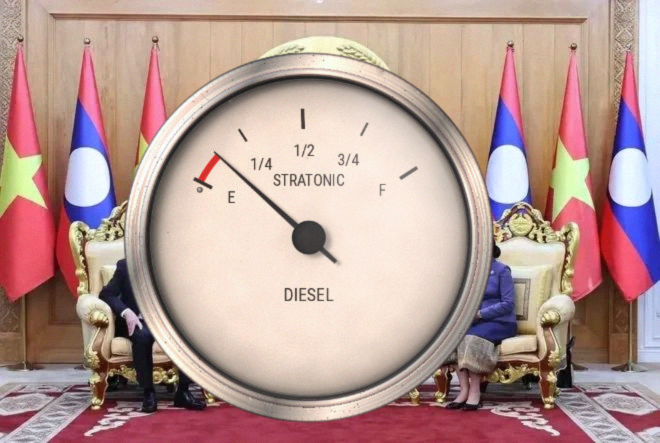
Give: 0.125
